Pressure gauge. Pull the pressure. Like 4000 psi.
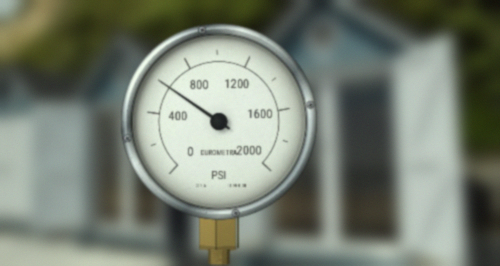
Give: 600 psi
